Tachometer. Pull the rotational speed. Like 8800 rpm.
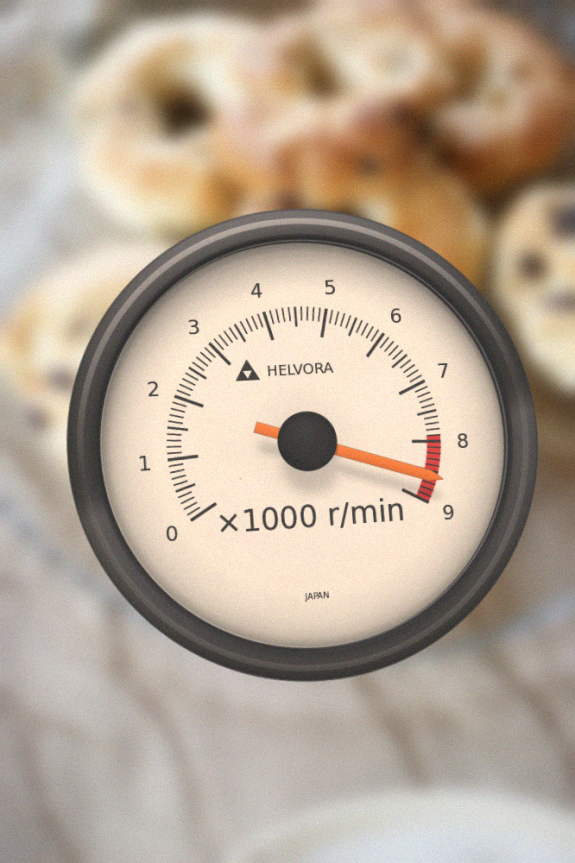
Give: 8600 rpm
